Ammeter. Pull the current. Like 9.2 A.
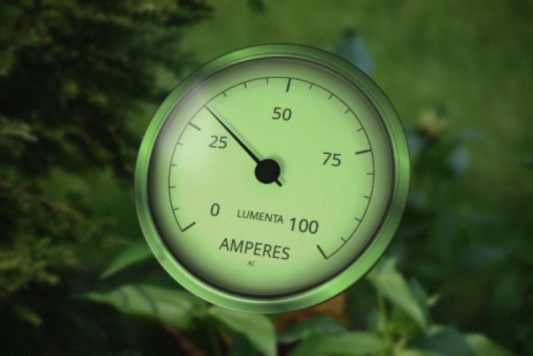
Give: 30 A
